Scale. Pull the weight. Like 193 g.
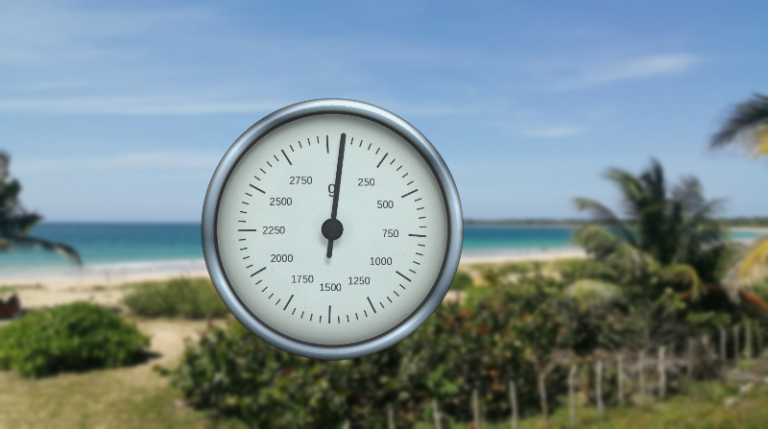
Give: 0 g
